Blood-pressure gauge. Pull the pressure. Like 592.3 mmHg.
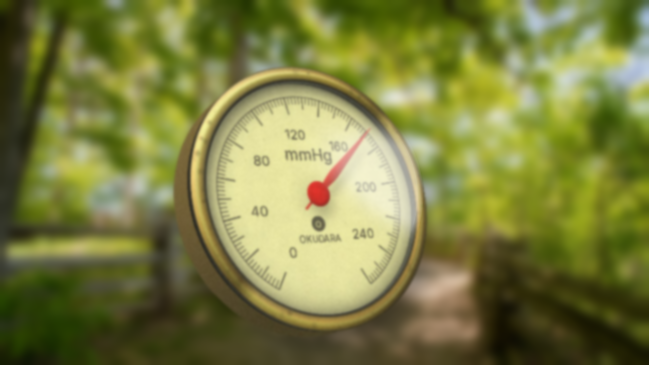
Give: 170 mmHg
